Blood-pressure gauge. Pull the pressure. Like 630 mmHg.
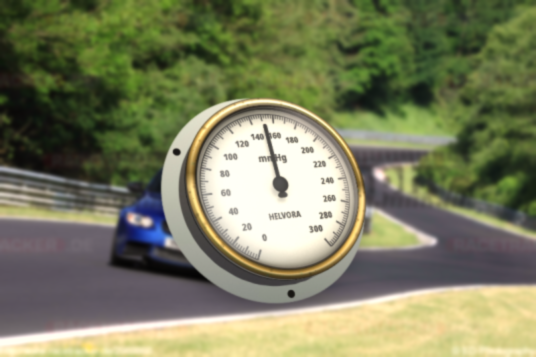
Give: 150 mmHg
